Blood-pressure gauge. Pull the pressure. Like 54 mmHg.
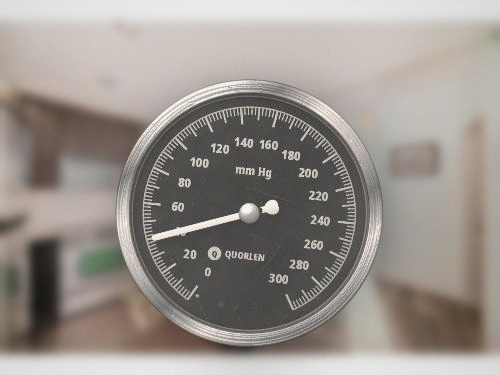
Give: 40 mmHg
